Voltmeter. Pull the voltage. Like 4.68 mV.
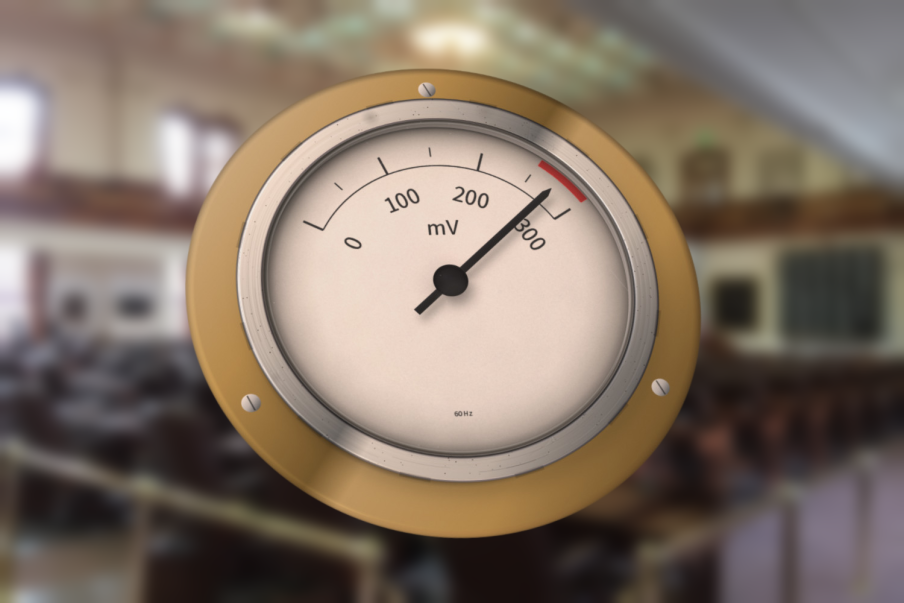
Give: 275 mV
